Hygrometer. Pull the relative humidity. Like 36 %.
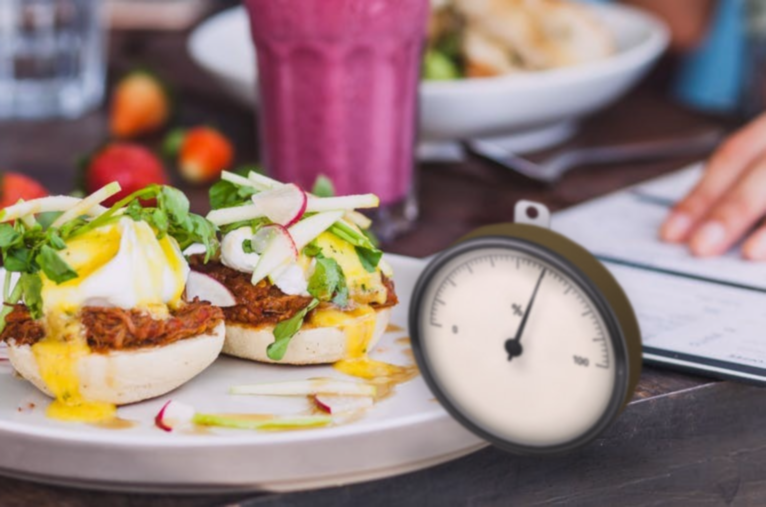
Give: 60 %
